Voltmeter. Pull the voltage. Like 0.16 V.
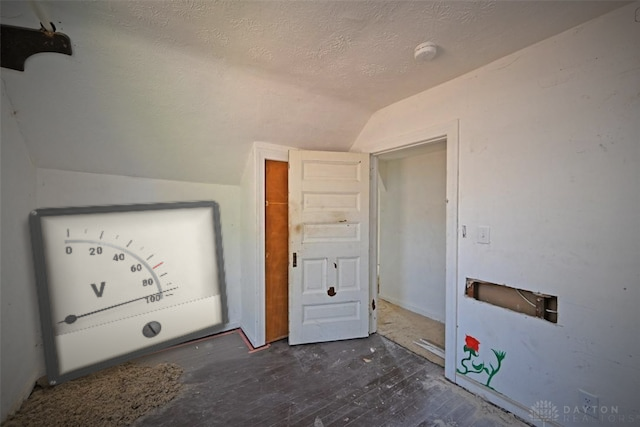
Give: 95 V
